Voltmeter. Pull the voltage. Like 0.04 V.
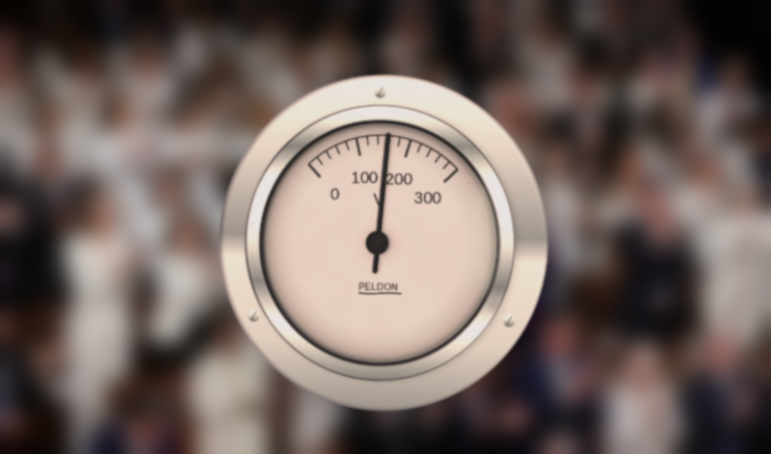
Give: 160 V
